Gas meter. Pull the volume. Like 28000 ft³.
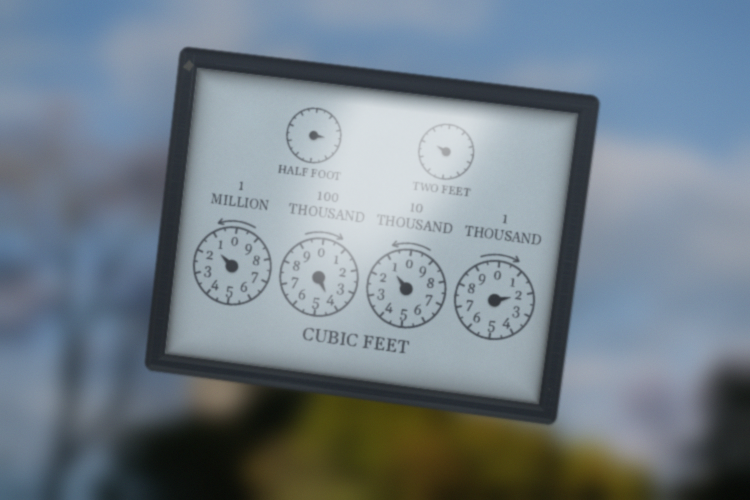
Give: 141200 ft³
